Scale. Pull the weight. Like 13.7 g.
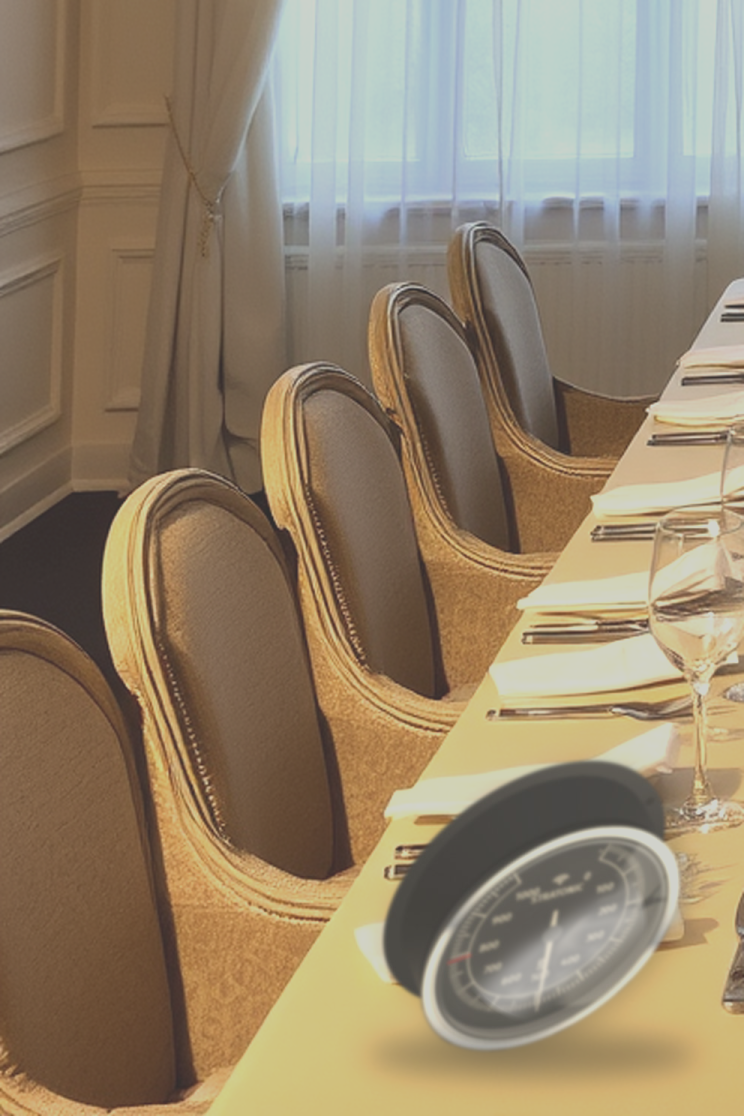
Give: 500 g
